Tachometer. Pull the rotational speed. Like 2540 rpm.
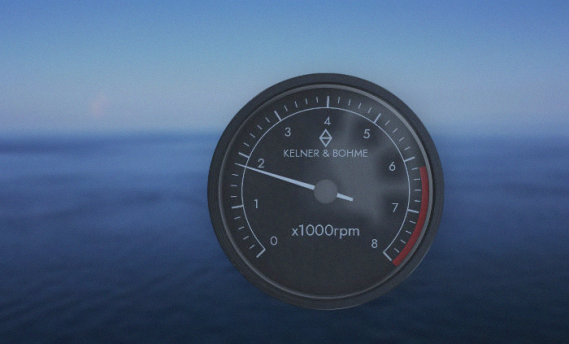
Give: 1800 rpm
